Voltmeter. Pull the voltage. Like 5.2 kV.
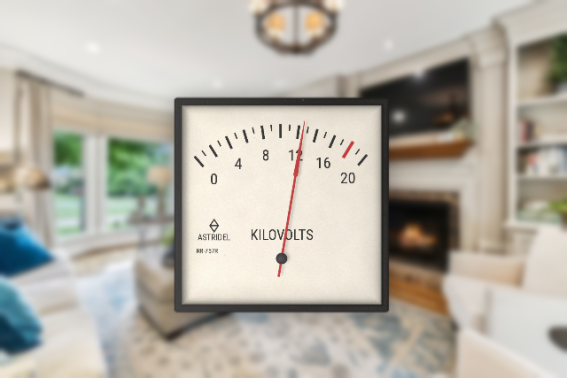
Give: 12.5 kV
